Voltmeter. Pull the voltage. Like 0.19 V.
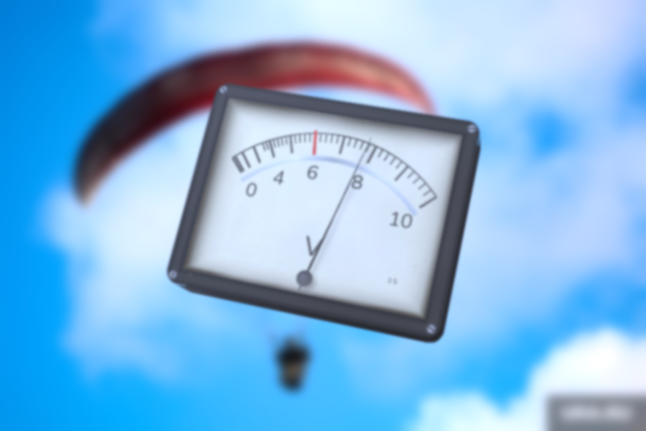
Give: 7.8 V
